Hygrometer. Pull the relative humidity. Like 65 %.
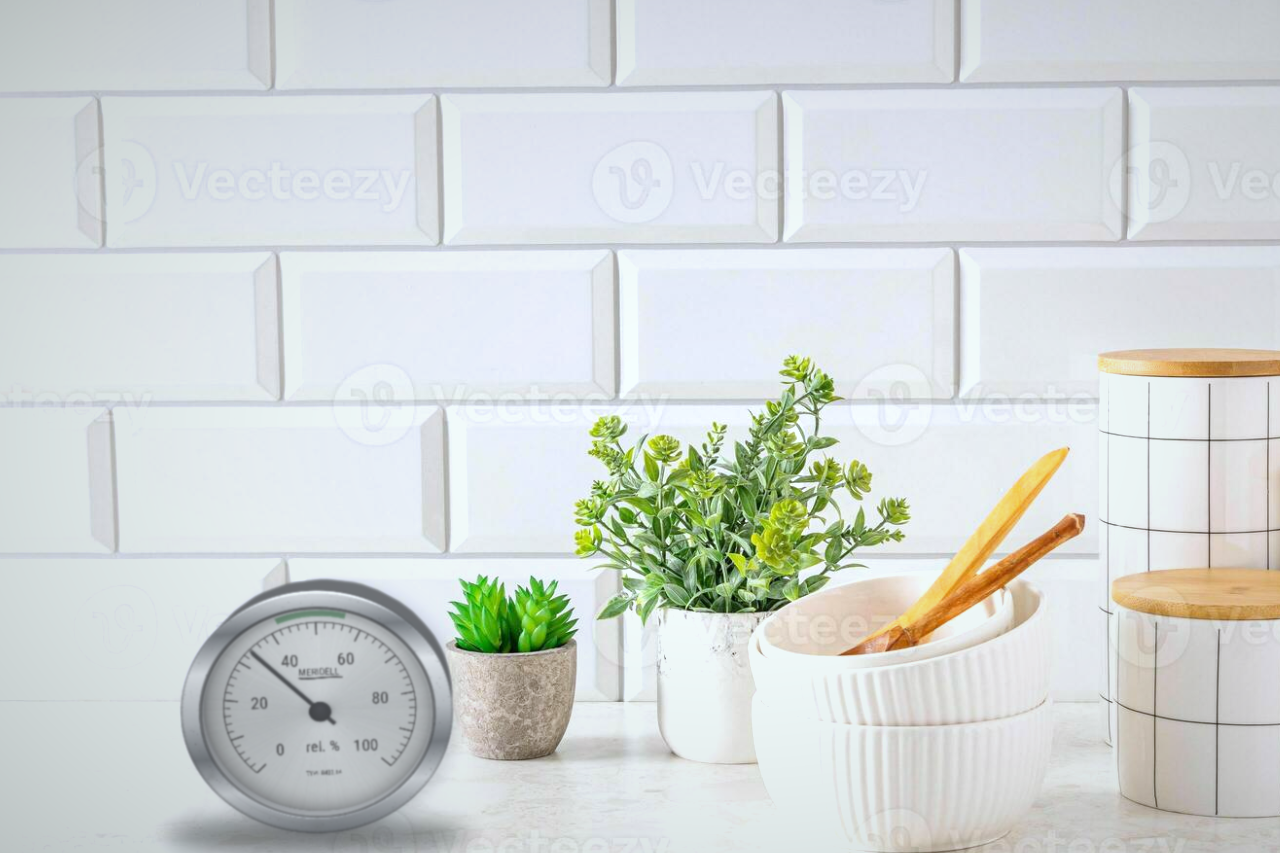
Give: 34 %
